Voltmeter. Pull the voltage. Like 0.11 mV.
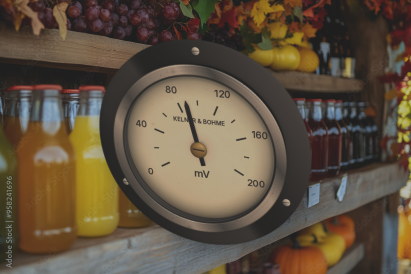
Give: 90 mV
